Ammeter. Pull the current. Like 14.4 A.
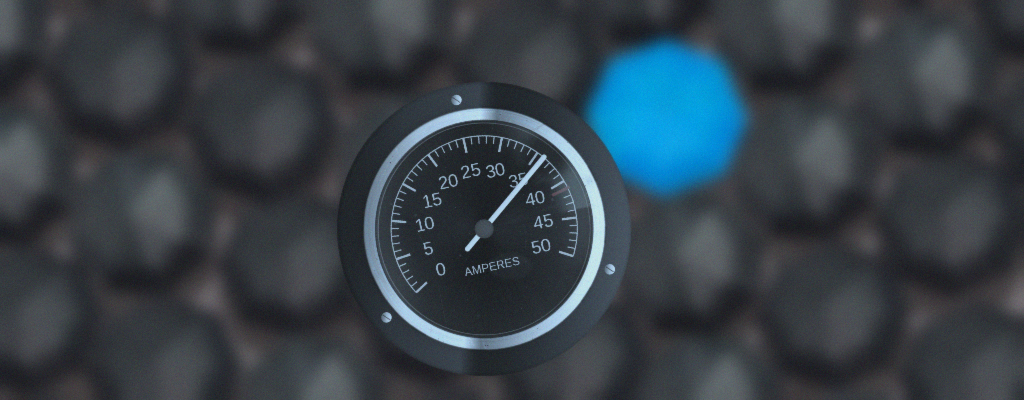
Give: 36 A
